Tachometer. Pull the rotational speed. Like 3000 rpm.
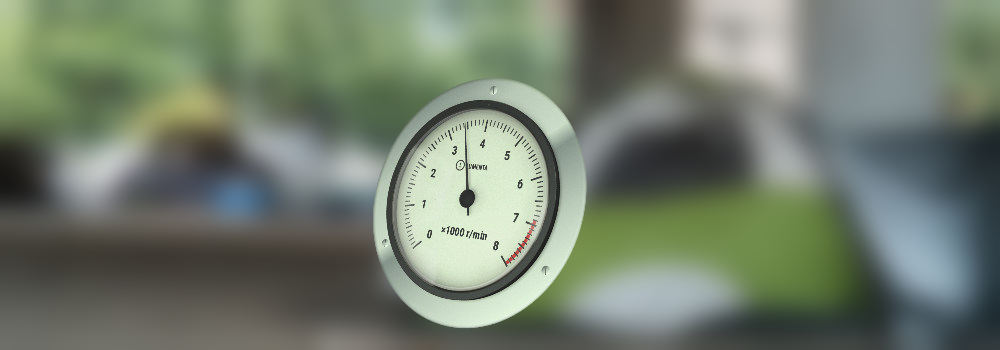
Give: 3500 rpm
